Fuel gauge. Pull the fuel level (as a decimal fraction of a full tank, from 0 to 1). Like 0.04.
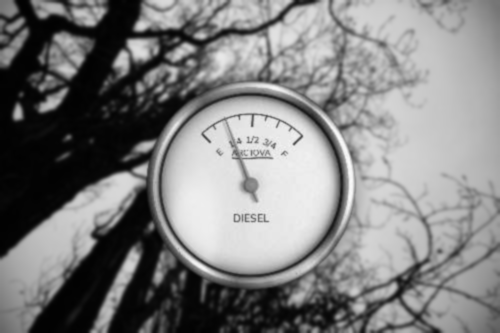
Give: 0.25
